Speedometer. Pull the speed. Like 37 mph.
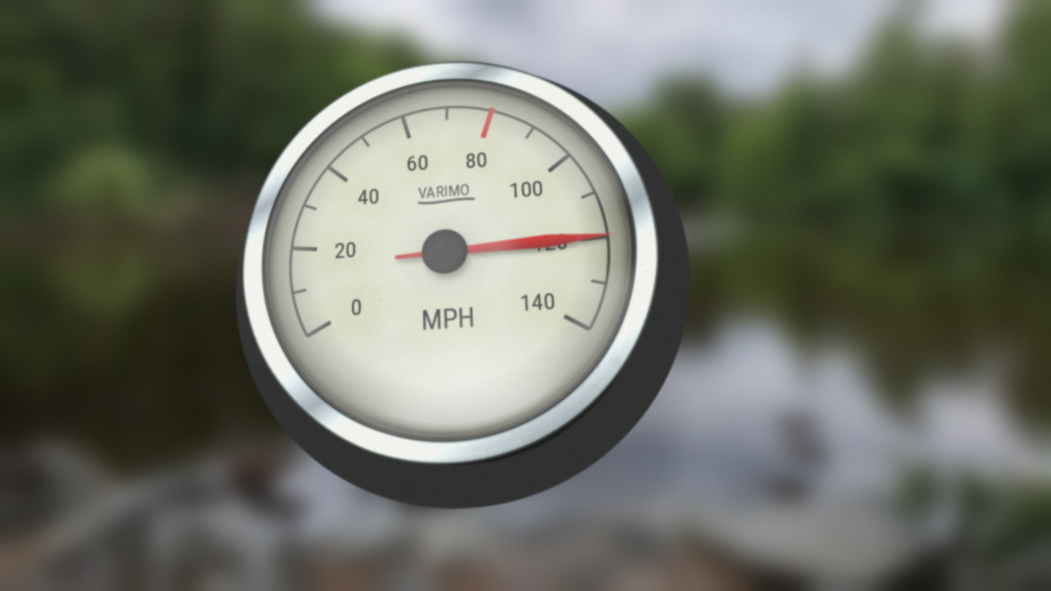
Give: 120 mph
